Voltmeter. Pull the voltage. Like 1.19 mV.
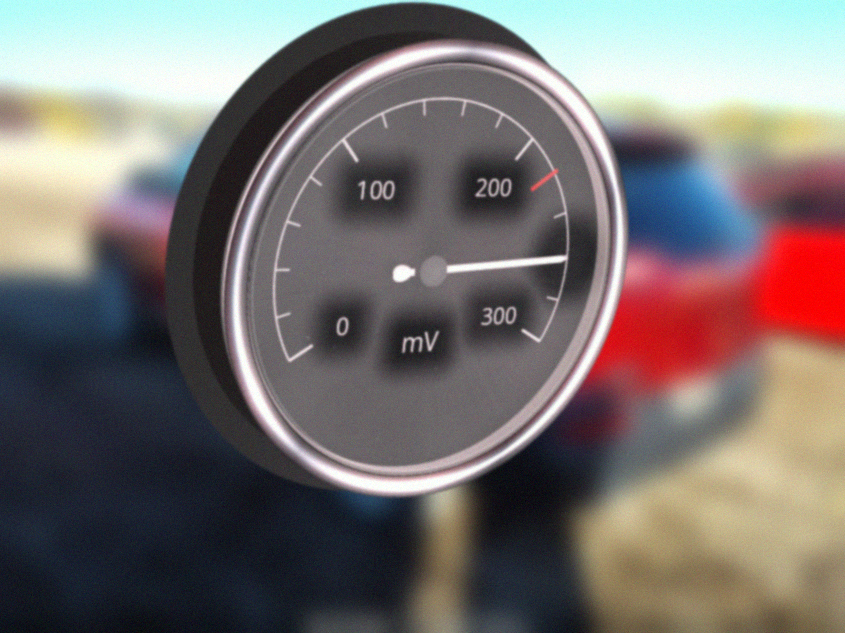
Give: 260 mV
